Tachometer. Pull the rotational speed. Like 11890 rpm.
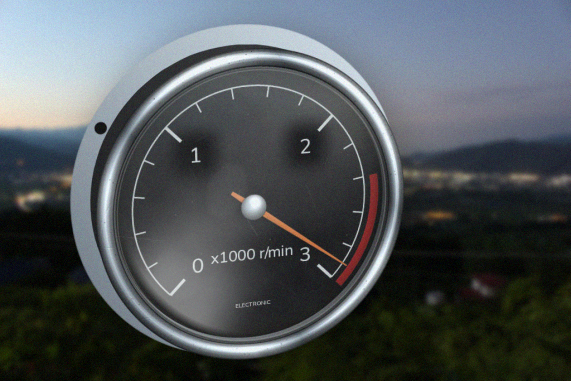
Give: 2900 rpm
